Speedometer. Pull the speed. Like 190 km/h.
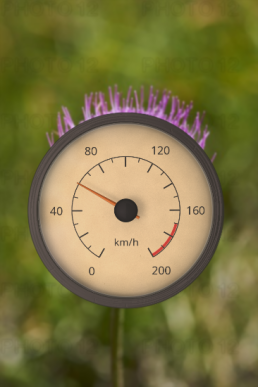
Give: 60 km/h
